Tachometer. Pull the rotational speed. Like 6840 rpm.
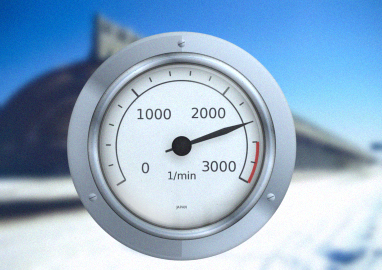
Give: 2400 rpm
